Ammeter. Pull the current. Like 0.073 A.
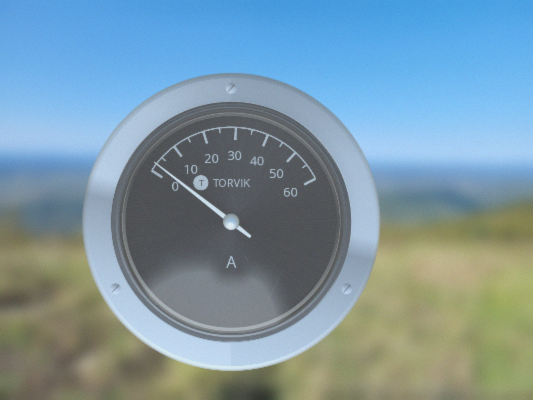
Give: 2.5 A
